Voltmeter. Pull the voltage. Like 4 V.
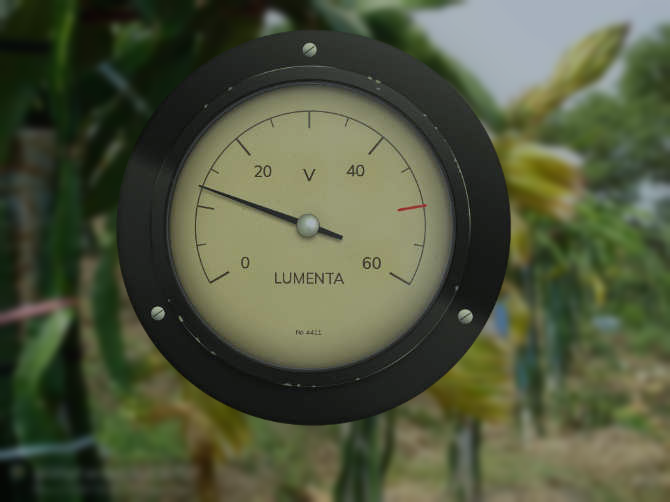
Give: 12.5 V
